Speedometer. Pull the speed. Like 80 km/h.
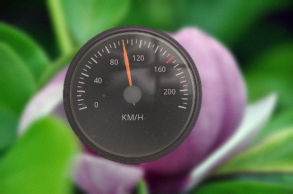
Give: 100 km/h
